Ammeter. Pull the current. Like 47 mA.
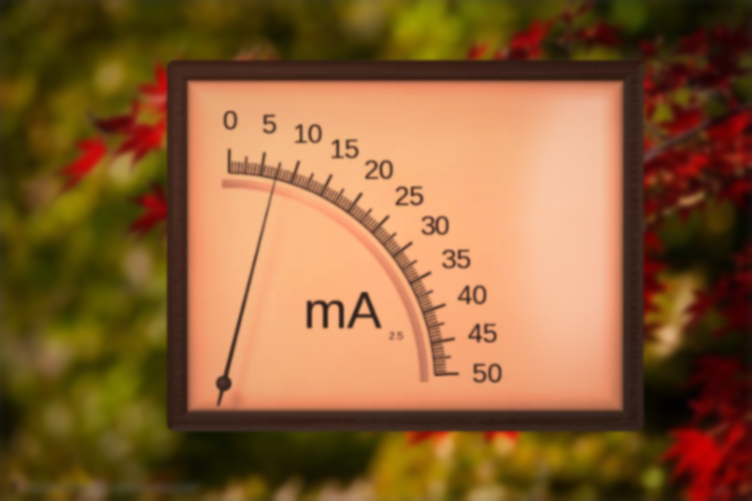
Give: 7.5 mA
